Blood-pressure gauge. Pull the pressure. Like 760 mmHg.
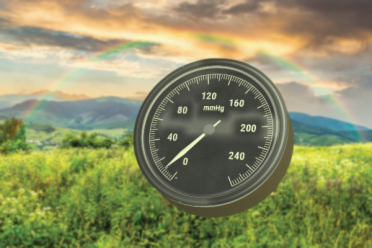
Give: 10 mmHg
